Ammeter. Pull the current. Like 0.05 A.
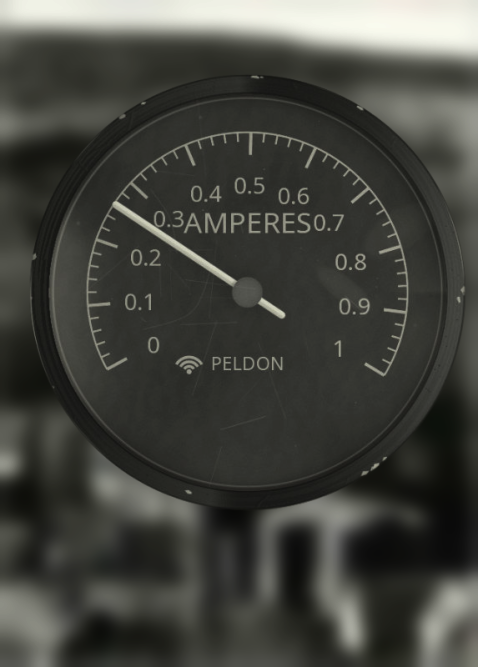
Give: 0.26 A
